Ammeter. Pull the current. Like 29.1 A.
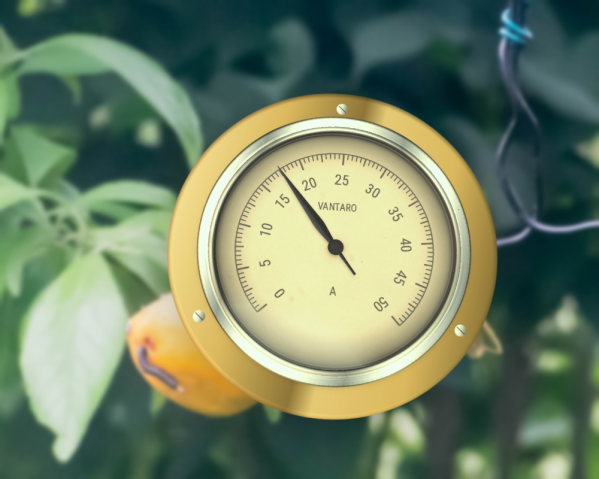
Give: 17.5 A
